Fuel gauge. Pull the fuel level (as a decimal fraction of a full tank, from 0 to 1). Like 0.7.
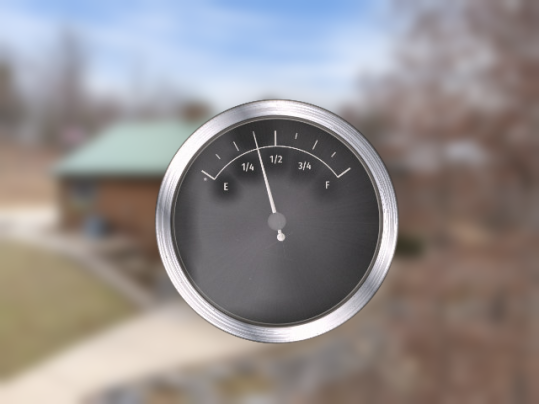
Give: 0.375
